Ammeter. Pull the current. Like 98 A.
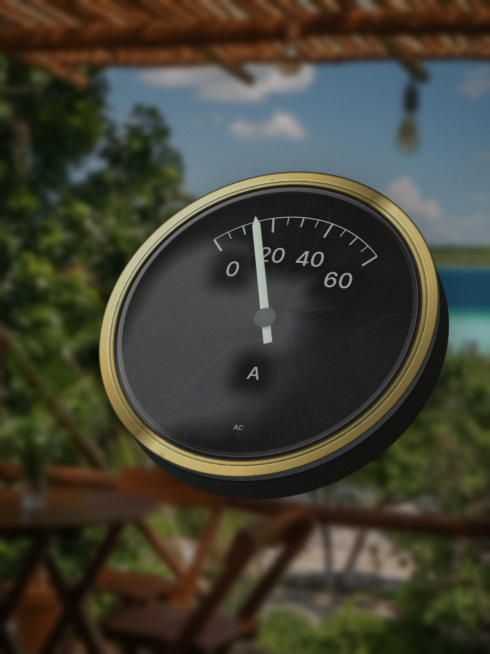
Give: 15 A
